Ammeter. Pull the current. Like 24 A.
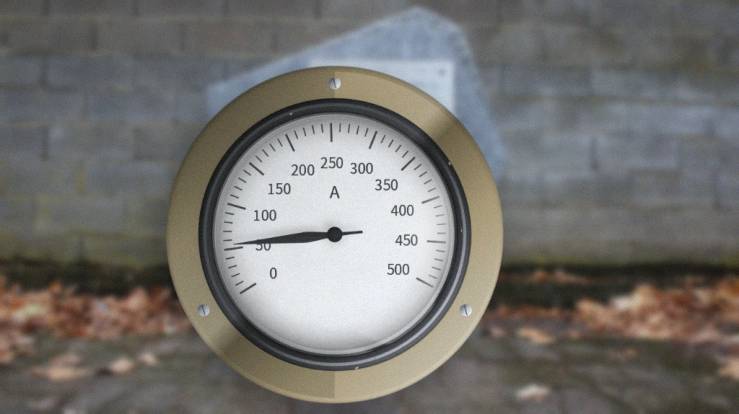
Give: 55 A
